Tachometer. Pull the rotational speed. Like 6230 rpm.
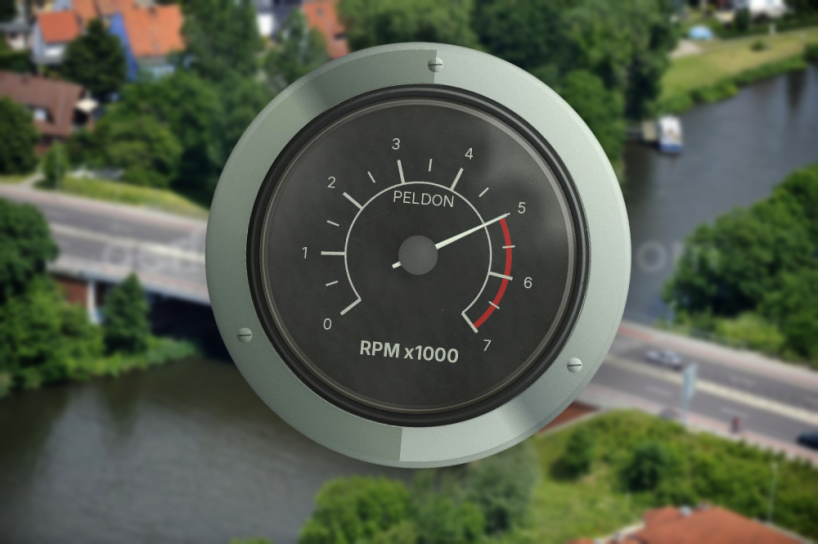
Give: 5000 rpm
